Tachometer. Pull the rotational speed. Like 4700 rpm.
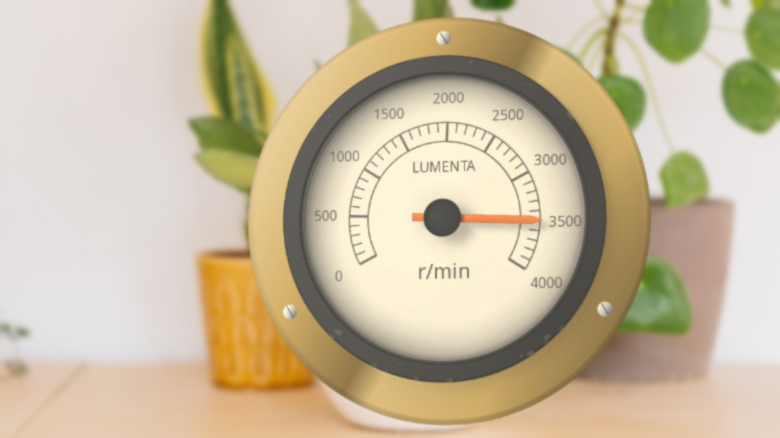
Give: 3500 rpm
